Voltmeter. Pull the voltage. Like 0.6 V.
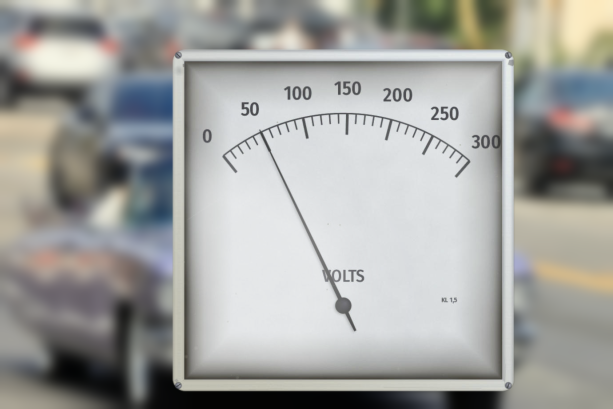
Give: 50 V
